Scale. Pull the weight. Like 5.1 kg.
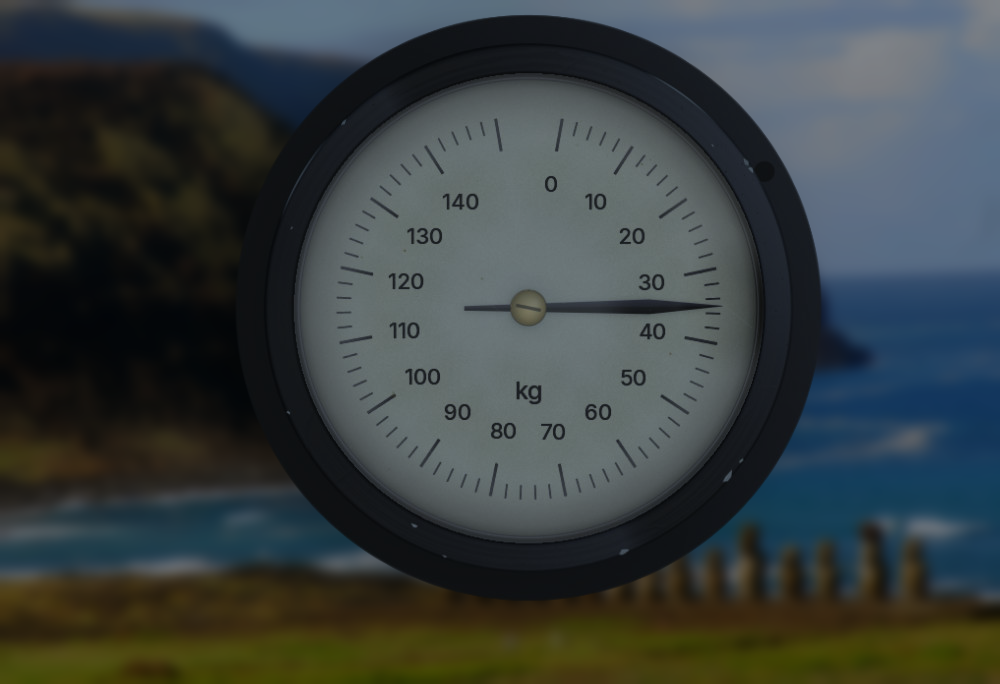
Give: 35 kg
